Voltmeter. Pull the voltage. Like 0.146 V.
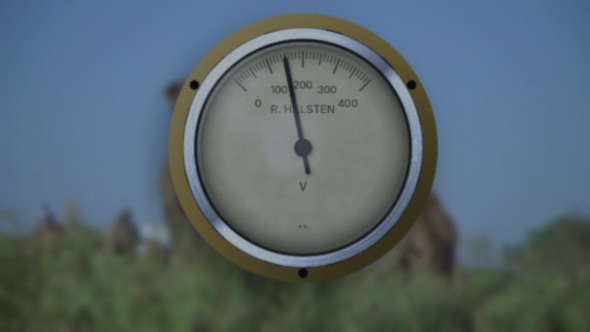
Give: 150 V
